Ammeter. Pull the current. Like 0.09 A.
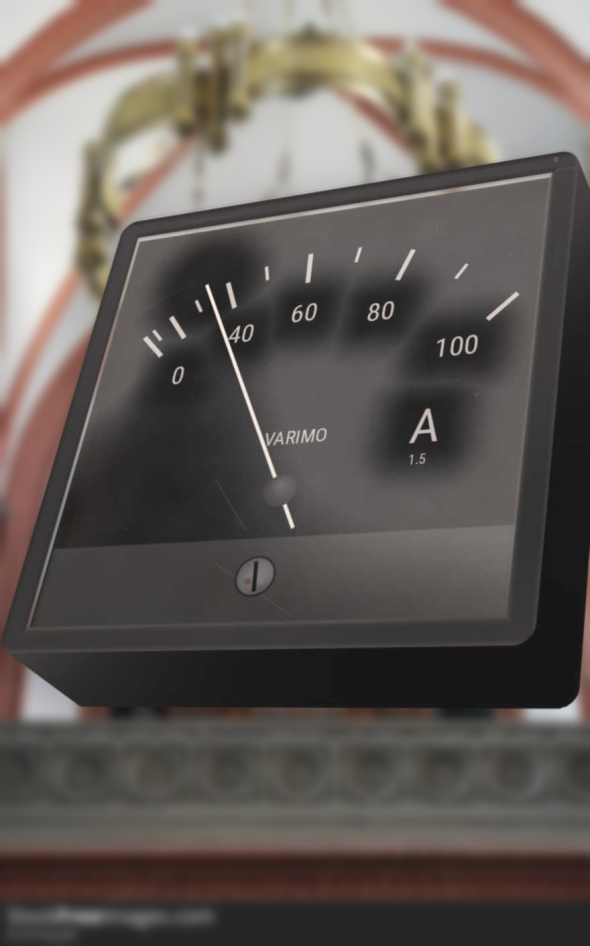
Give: 35 A
